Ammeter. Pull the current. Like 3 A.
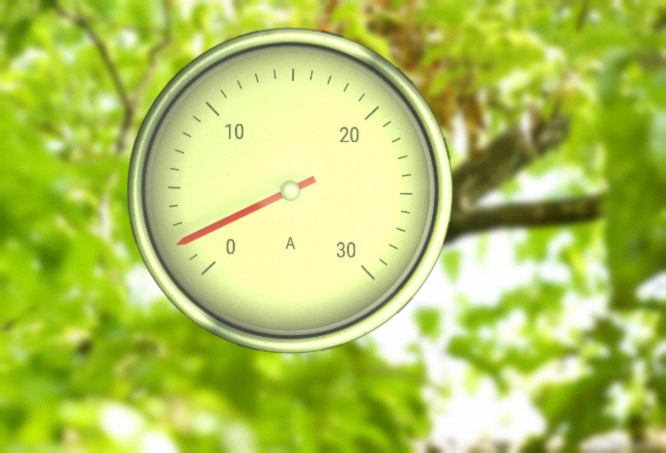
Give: 2 A
